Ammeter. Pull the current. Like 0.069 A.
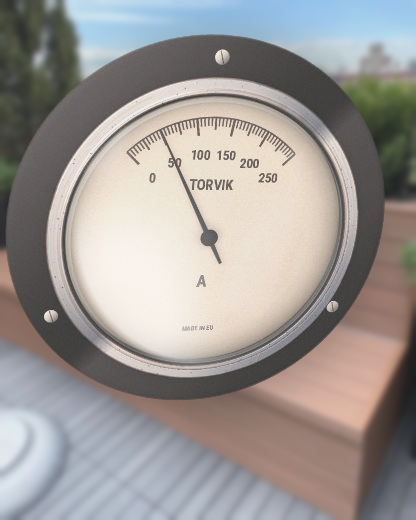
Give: 50 A
